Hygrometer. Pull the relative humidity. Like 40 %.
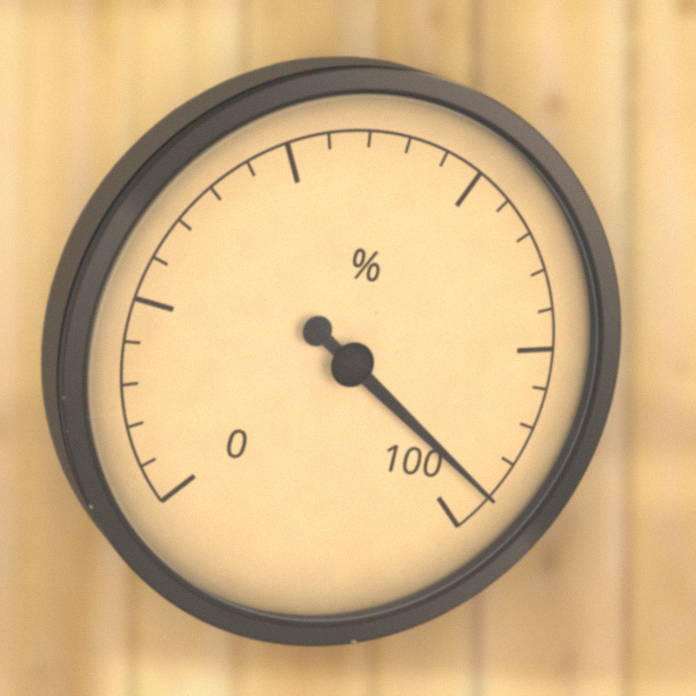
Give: 96 %
